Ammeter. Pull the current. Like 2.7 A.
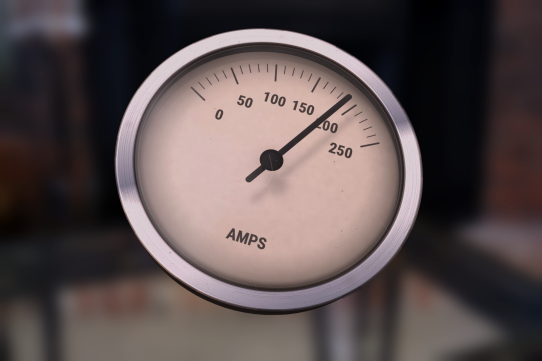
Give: 190 A
